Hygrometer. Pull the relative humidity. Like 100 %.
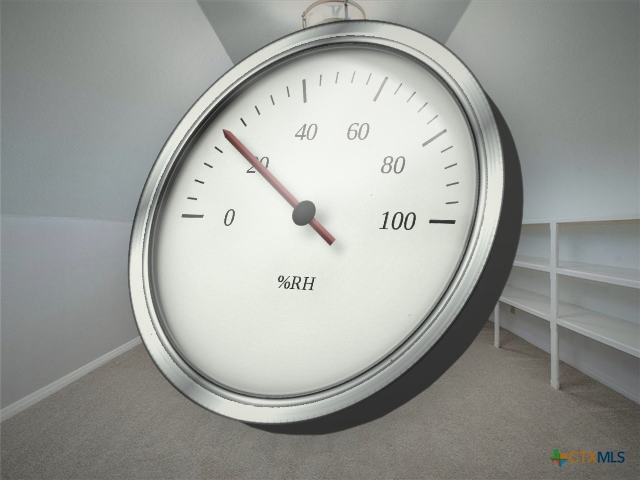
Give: 20 %
